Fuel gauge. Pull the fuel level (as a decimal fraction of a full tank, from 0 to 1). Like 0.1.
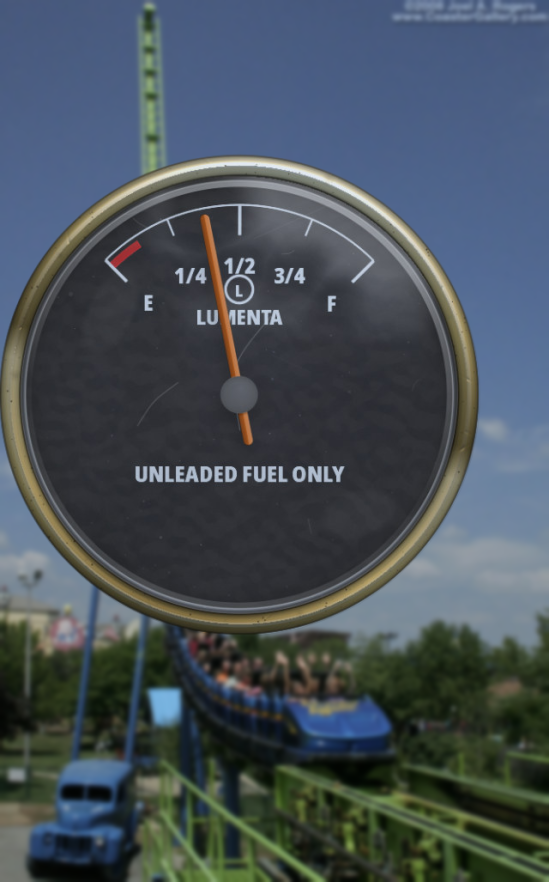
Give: 0.375
